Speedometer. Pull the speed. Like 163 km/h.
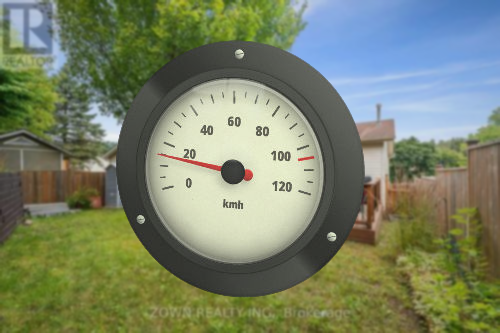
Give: 15 km/h
